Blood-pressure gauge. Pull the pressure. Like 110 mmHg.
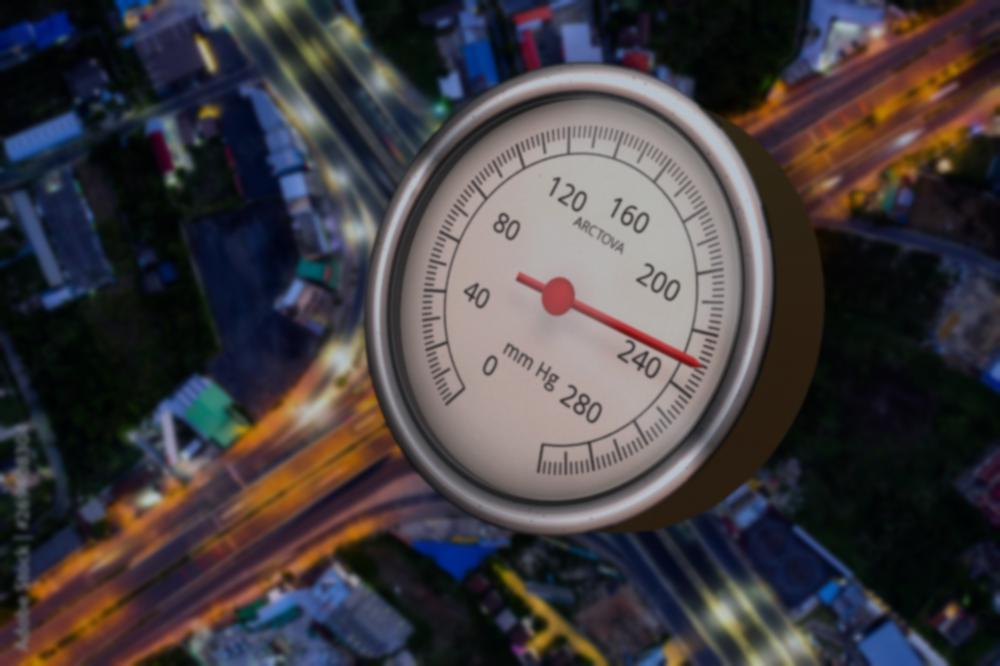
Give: 230 mmHg
